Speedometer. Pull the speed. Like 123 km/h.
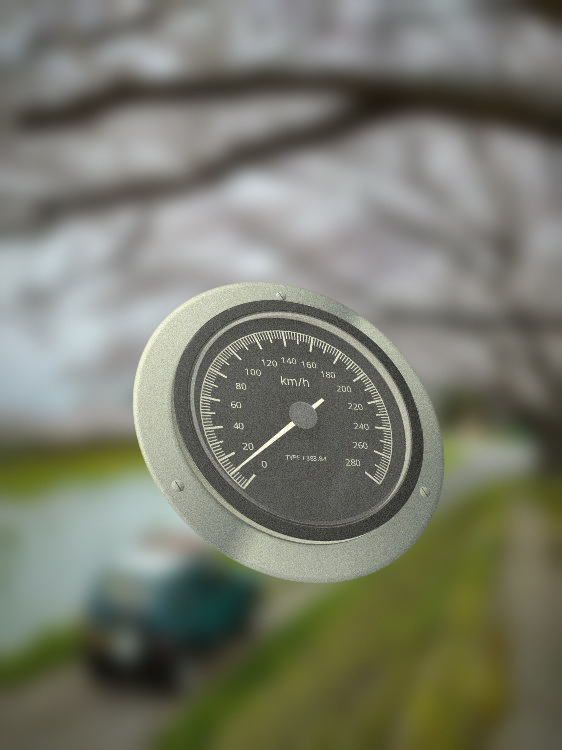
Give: 10 km/h
